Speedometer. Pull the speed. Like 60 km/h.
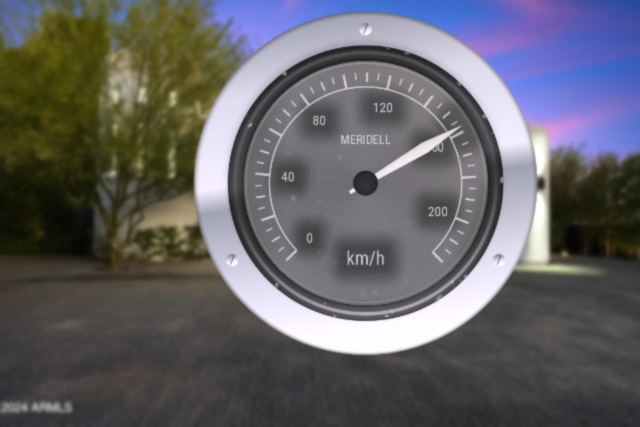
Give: 157.5 km/h
